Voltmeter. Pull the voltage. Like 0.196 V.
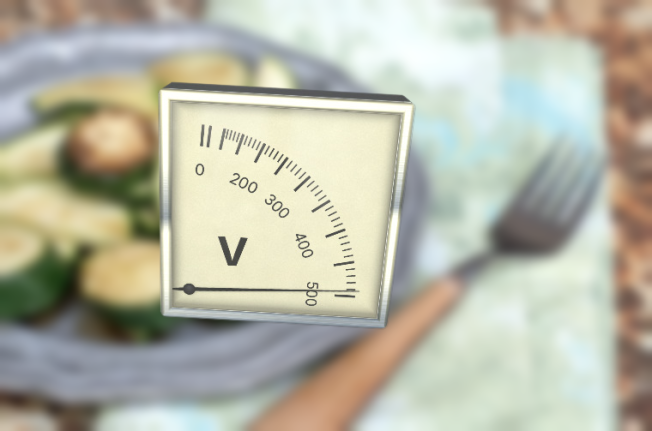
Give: 490 V
